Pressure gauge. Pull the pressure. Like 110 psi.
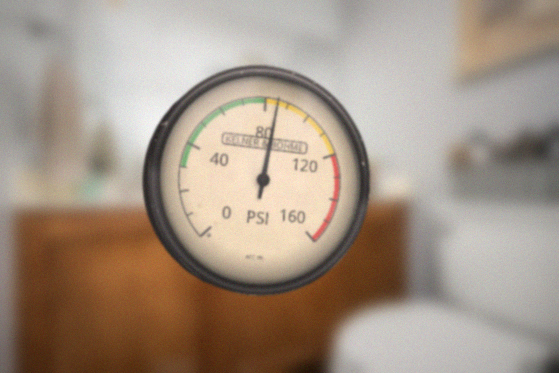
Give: 85 psi
